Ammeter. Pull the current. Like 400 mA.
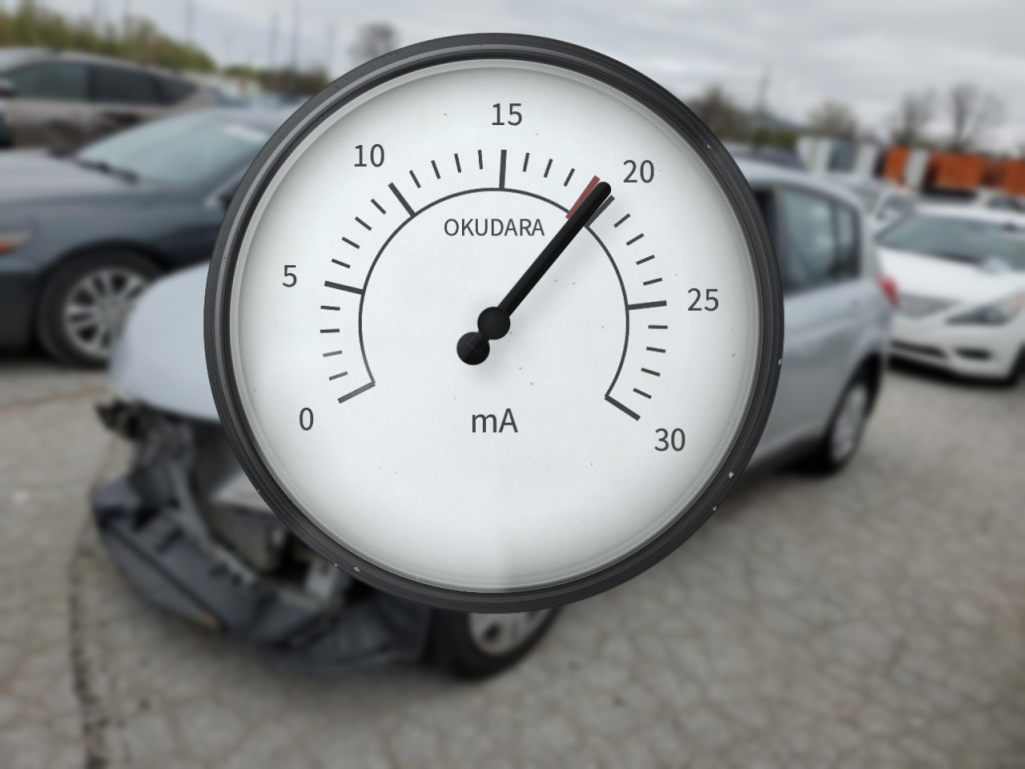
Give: 19.5 mA
